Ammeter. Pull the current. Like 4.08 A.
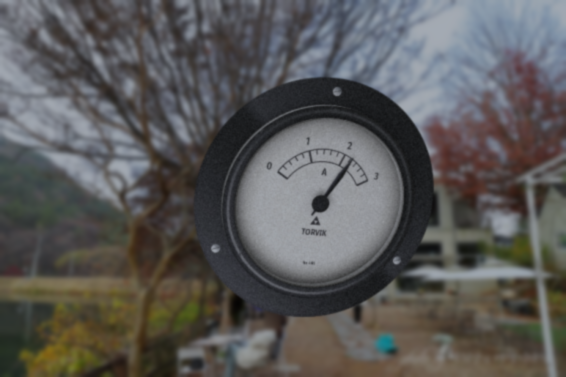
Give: 2.2 A
